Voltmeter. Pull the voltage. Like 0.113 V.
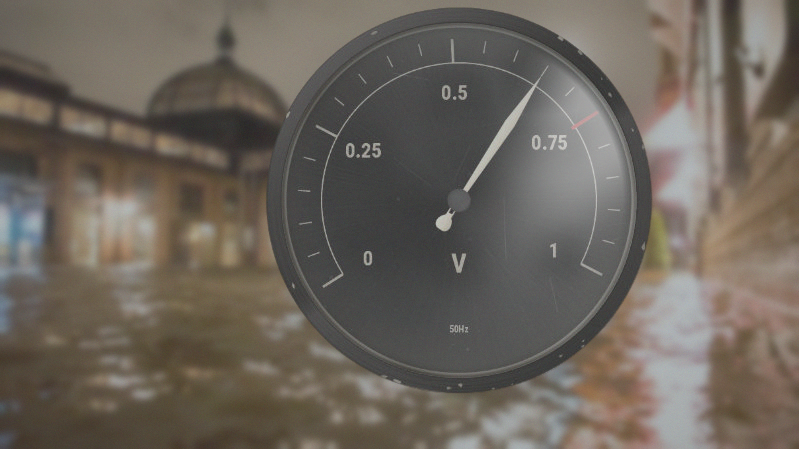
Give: 0.65 V
